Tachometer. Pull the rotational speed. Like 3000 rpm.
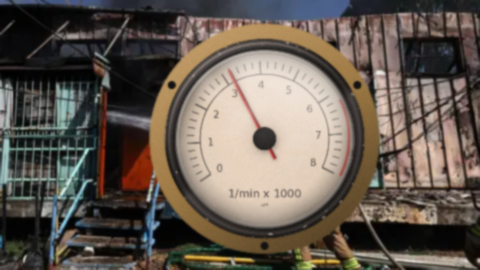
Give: 3200 rpm
